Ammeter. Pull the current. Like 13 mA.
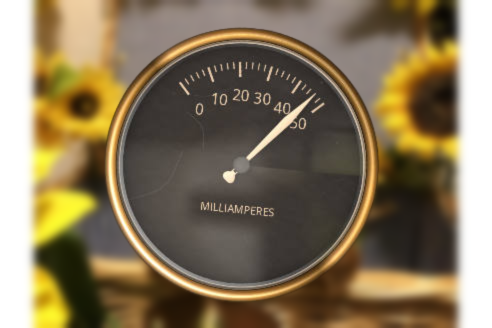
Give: 46 mA
